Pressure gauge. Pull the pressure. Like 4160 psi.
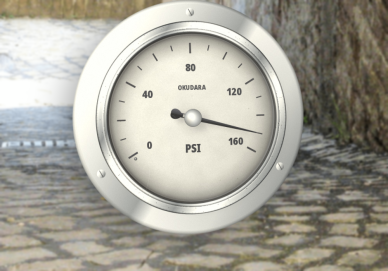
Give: 150 psi
